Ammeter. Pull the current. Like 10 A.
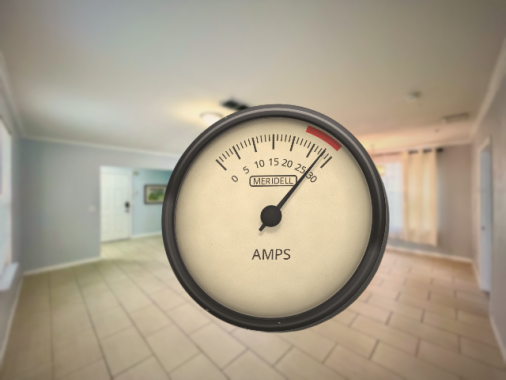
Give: 28 A
